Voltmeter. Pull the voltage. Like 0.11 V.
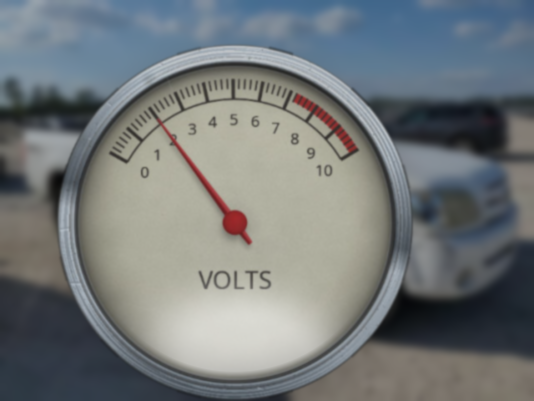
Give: 2 V
